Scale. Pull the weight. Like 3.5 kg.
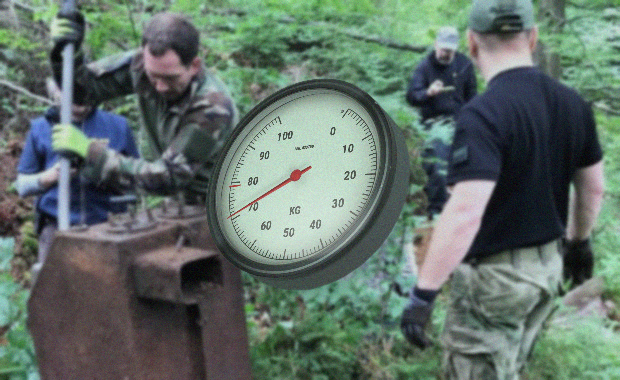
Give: 70 kg
